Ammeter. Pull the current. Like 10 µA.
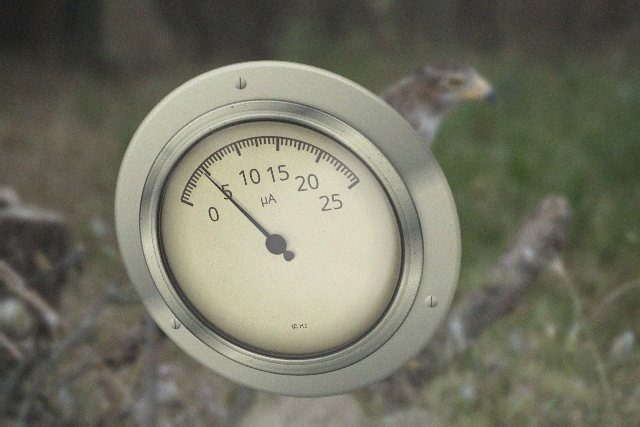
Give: 5 µA
